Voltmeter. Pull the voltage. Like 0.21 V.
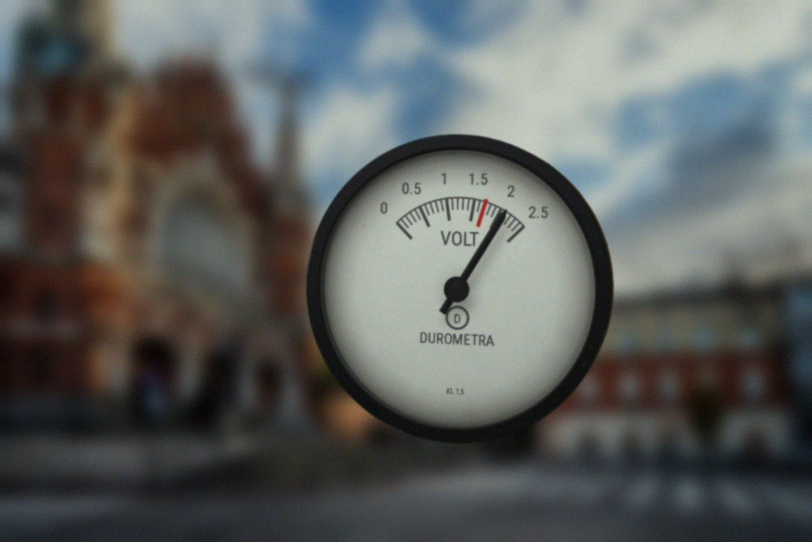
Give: 2.1 V
